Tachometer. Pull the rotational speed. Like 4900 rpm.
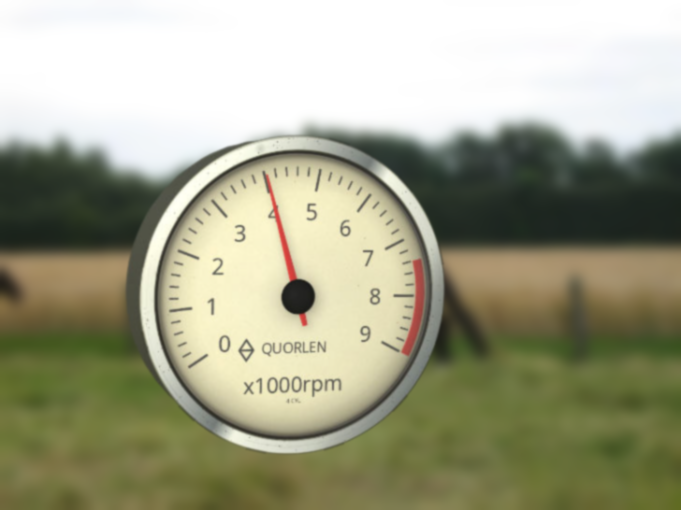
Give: 4000 rpm
